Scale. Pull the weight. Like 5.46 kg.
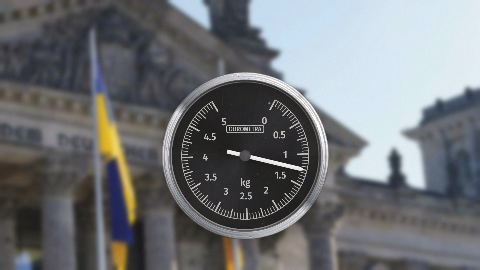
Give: 1.25 kg
